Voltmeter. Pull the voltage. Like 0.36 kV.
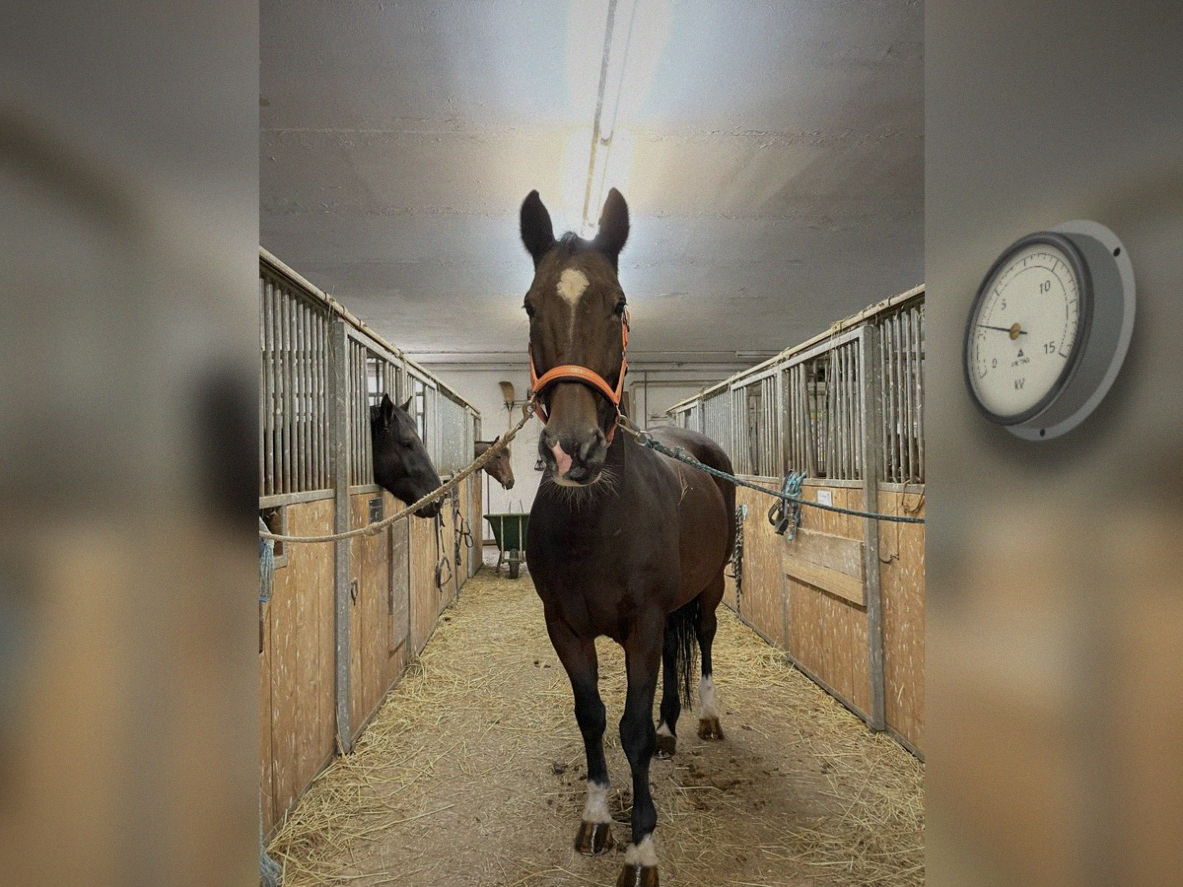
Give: 3 kV
